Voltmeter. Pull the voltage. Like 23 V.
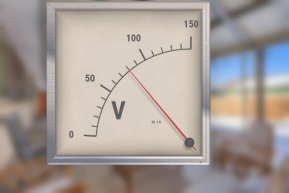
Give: 80 V
